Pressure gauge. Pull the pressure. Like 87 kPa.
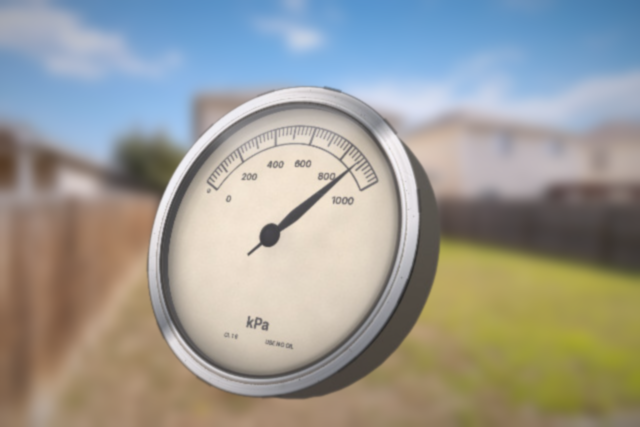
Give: 900 kPa
